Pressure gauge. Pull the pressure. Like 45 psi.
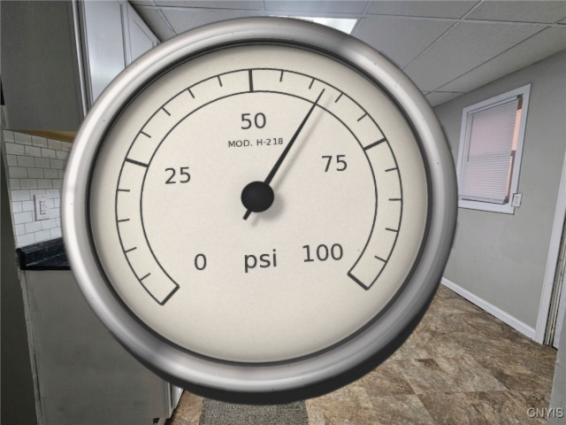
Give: 62.5 psi
